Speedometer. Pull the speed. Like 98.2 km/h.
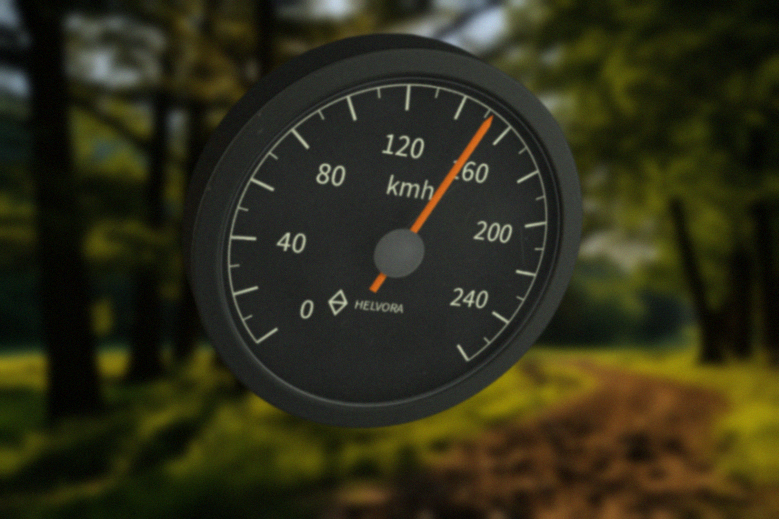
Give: 150 km/h
